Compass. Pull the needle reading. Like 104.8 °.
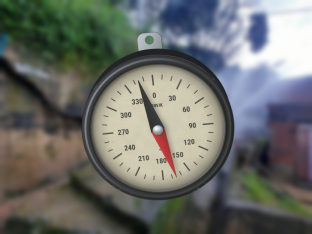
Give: 165 °
